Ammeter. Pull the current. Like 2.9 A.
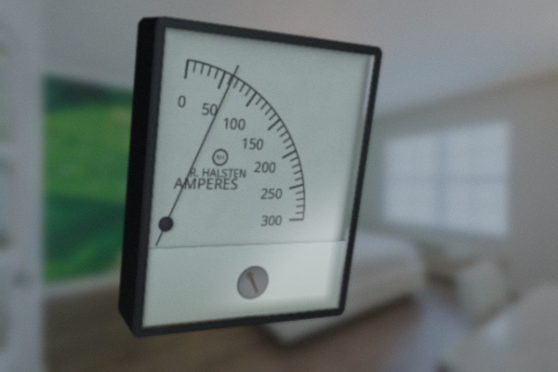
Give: 60 A
